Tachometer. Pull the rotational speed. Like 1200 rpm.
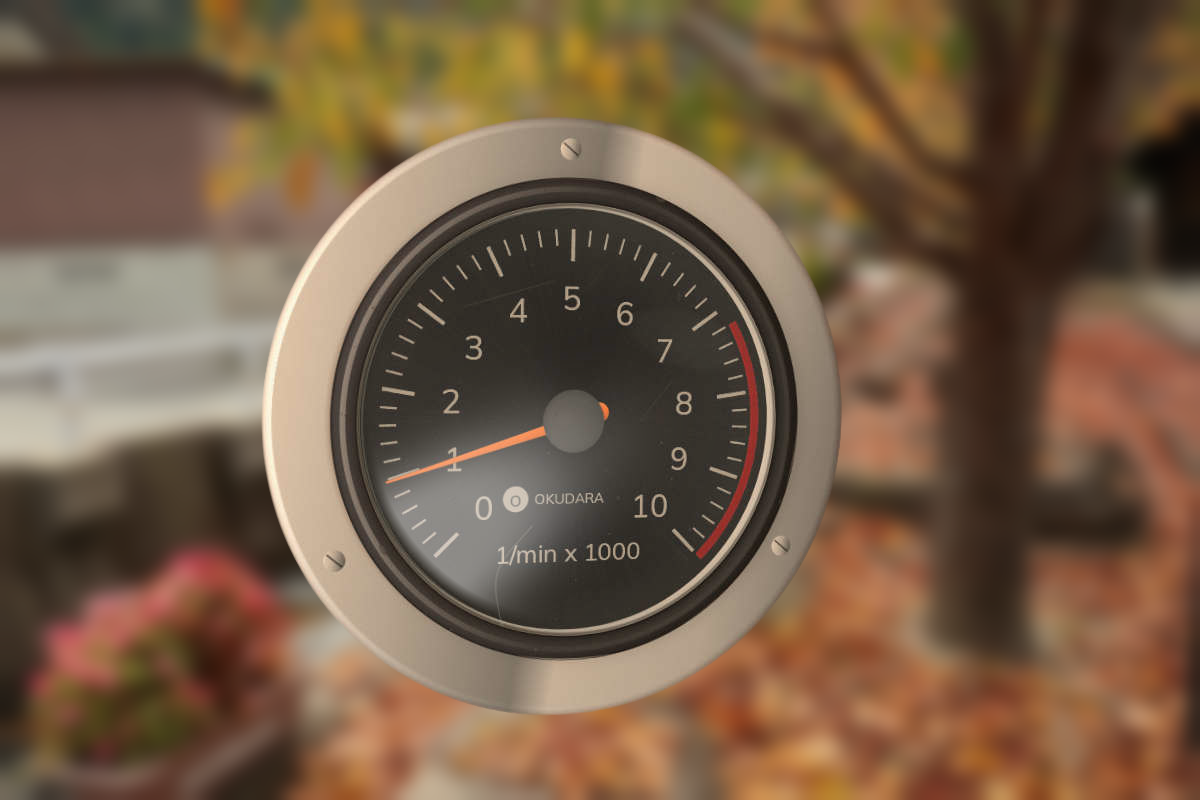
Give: 1000 rpm
